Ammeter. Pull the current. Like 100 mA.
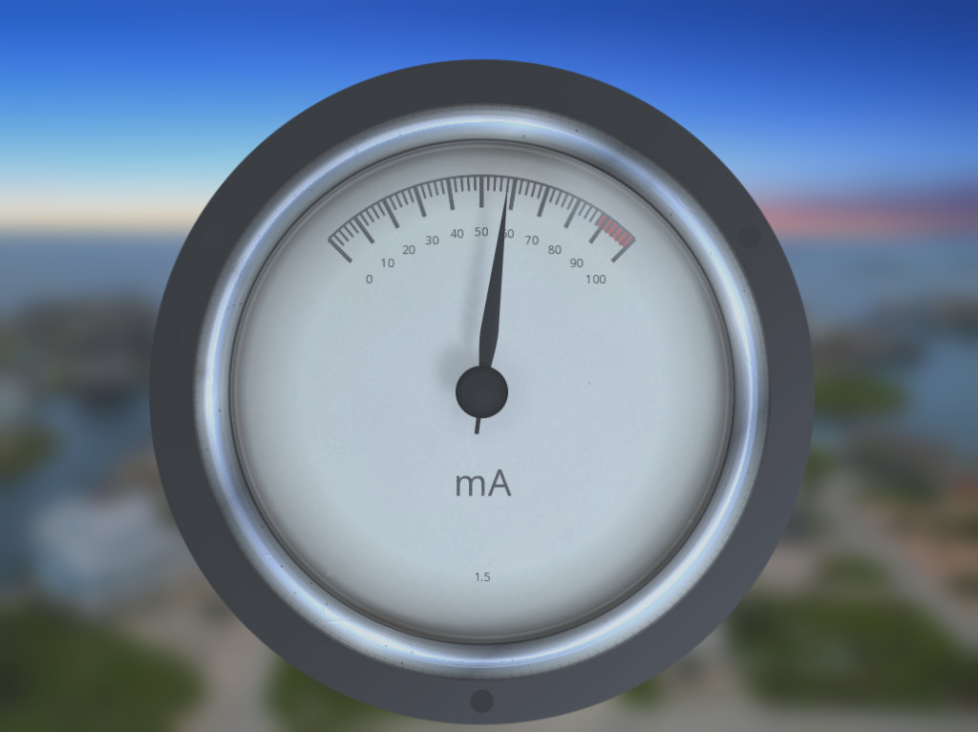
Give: 58 mA
